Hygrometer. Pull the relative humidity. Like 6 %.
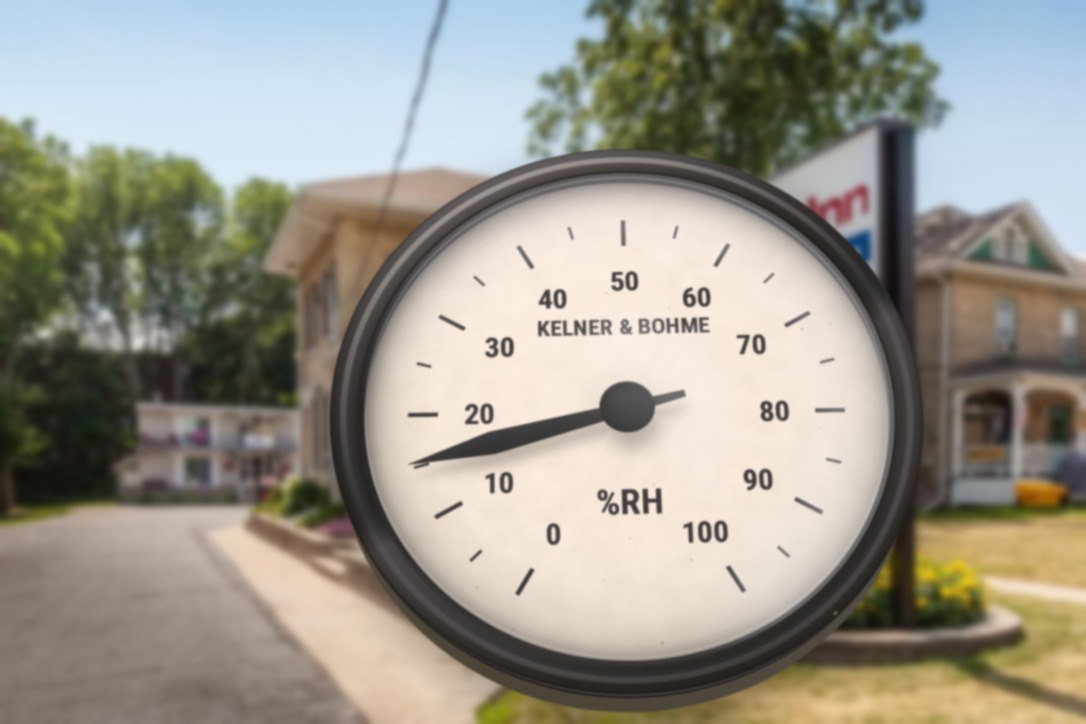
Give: 15 %
